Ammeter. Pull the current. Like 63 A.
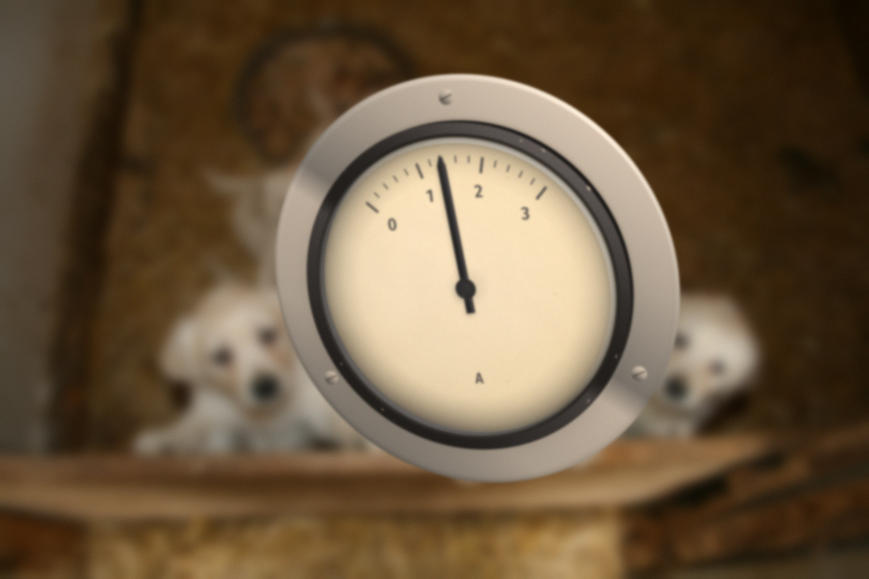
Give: 1.4 A
